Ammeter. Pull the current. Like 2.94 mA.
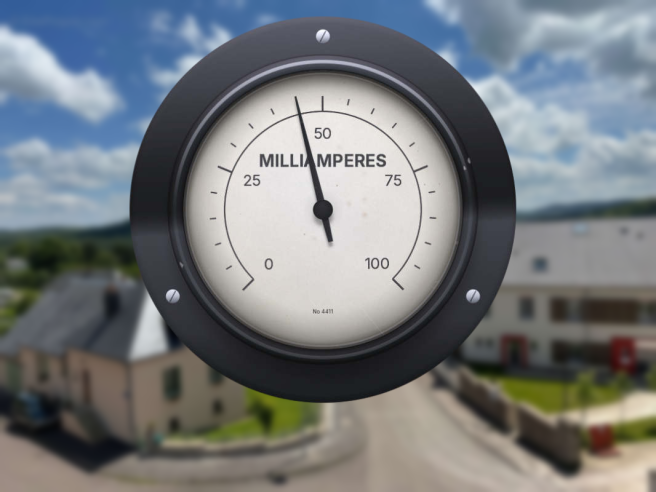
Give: 45 mA
